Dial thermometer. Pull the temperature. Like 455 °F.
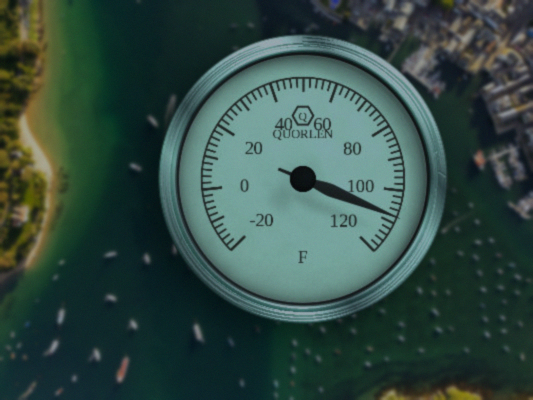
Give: 108 °F
